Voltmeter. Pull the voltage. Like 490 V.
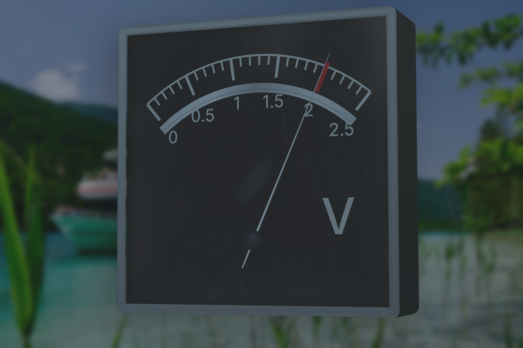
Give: 2 V
